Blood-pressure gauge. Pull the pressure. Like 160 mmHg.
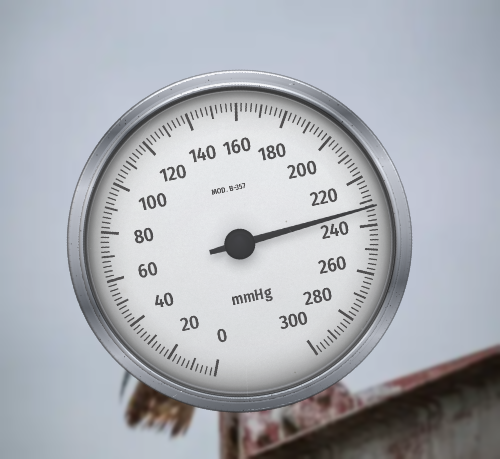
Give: 232 mmHg
